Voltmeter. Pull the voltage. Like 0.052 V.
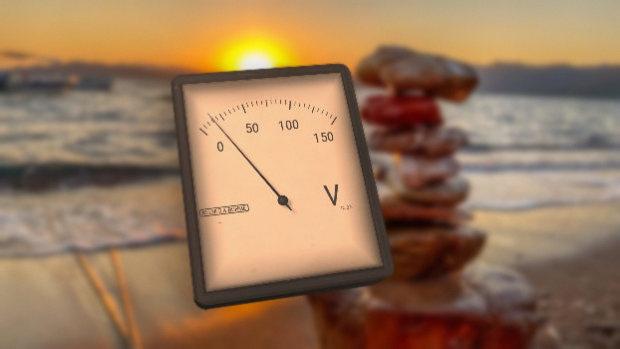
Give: 15 V
